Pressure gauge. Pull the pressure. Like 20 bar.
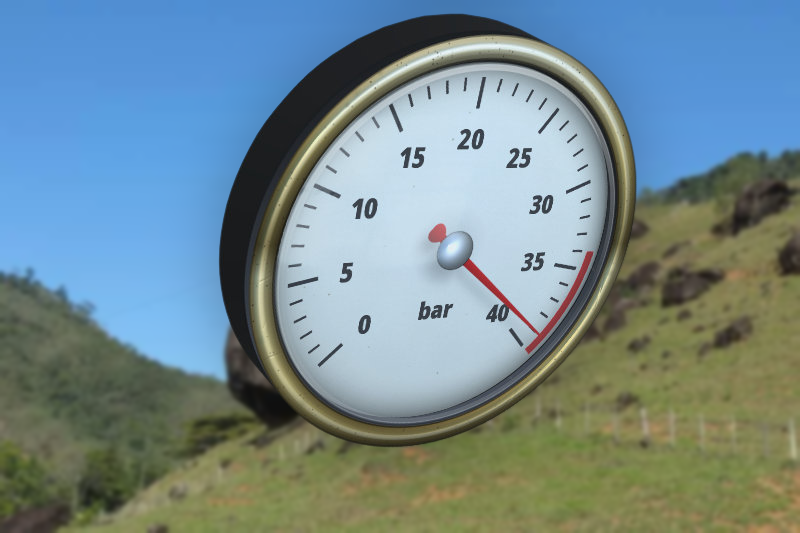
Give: 39 bar
